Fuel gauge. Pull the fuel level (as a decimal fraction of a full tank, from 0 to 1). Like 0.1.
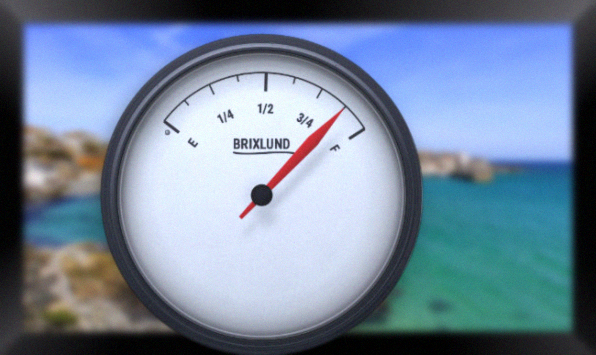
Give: 0.875
